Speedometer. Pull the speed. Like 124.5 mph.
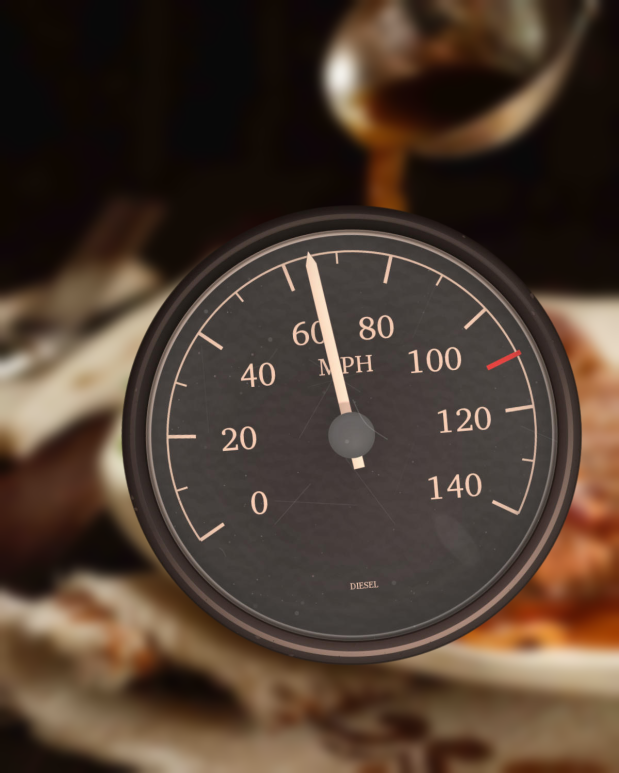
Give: 65 mph
